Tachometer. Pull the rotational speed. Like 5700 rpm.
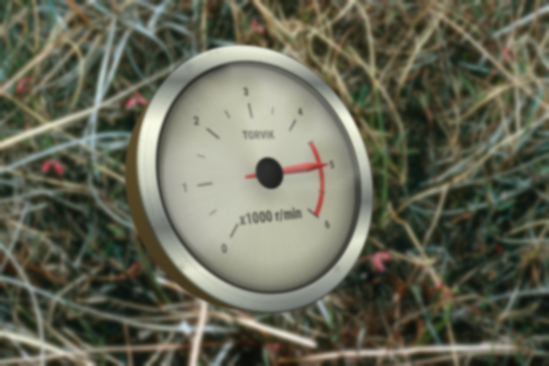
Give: 5000 rpm
